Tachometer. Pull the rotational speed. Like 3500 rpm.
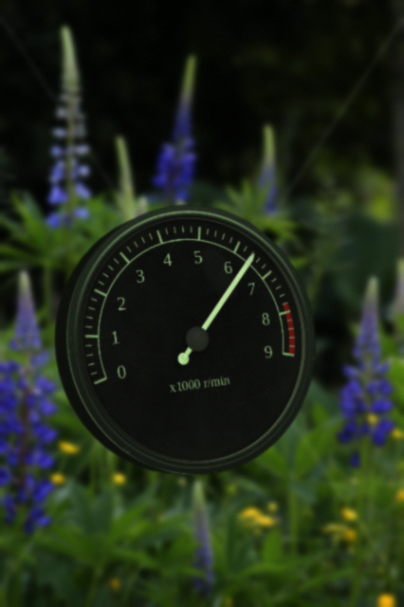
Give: 6400 rpm
